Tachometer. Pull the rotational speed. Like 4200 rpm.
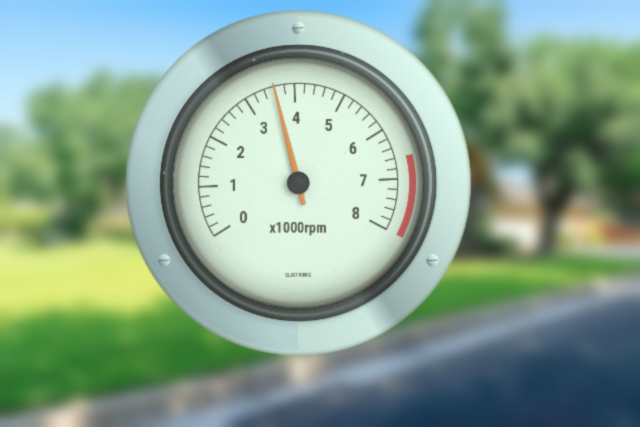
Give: 3600 rpm
